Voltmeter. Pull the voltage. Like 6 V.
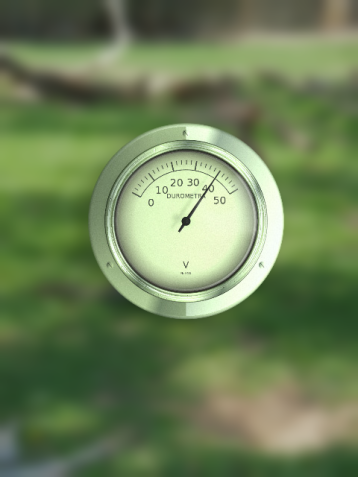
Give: 40 V
